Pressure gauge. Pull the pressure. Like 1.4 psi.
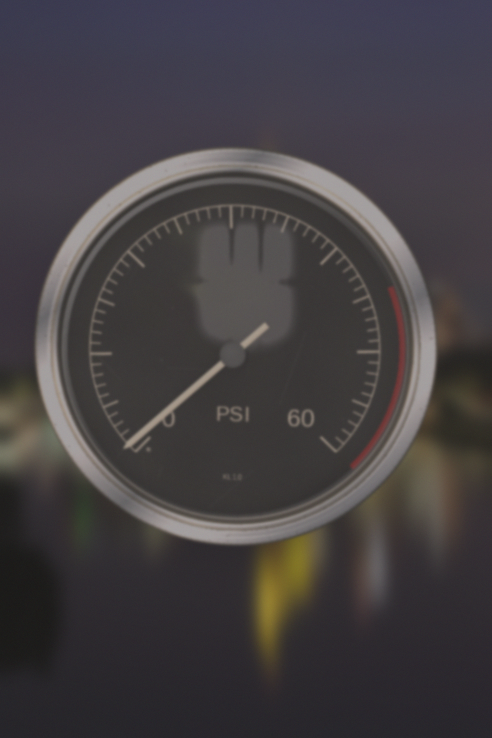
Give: 1 psi
